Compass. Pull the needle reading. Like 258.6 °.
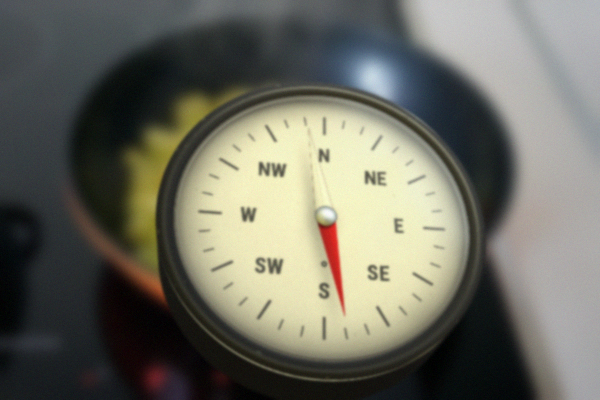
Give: 170 °
